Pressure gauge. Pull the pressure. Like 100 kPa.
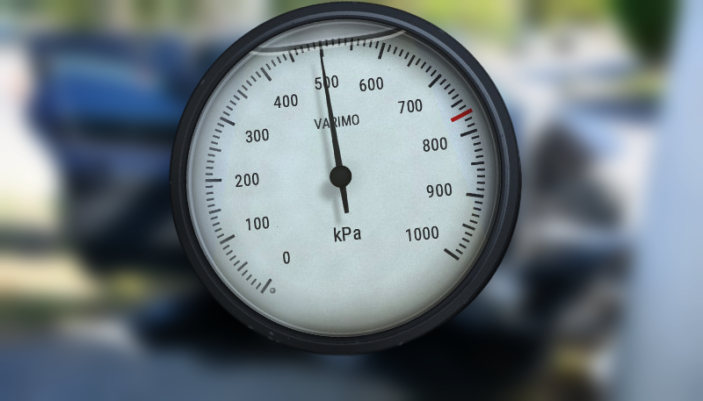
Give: 500 kPa
